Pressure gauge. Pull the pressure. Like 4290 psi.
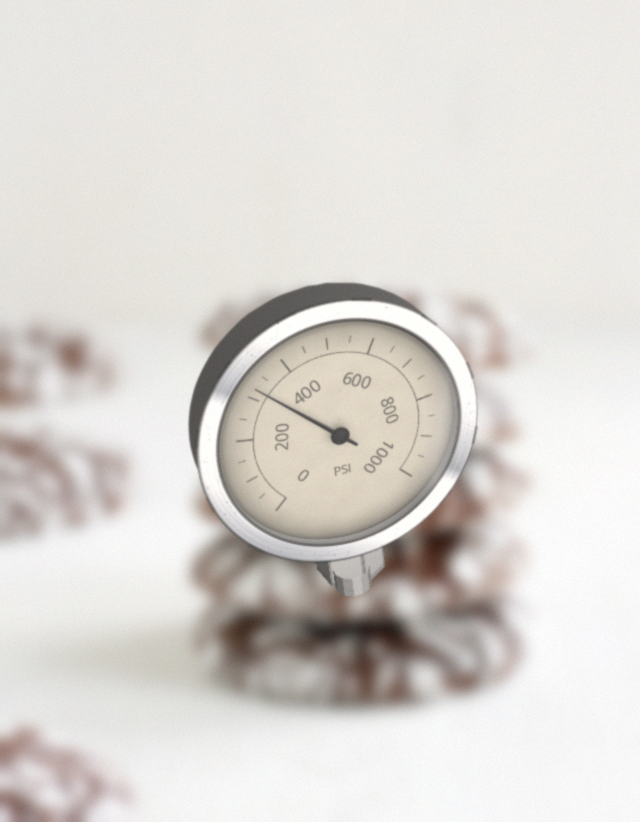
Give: 325 psi
